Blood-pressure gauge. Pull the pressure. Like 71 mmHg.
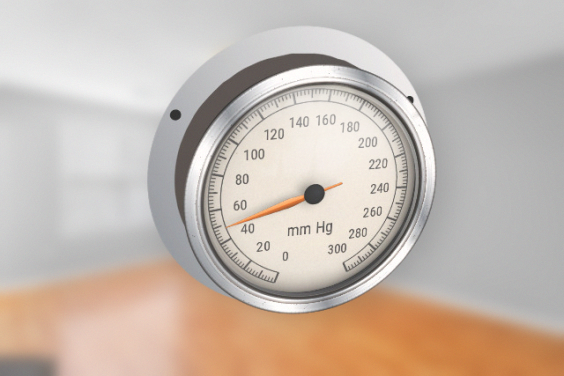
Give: 50 mmHg
